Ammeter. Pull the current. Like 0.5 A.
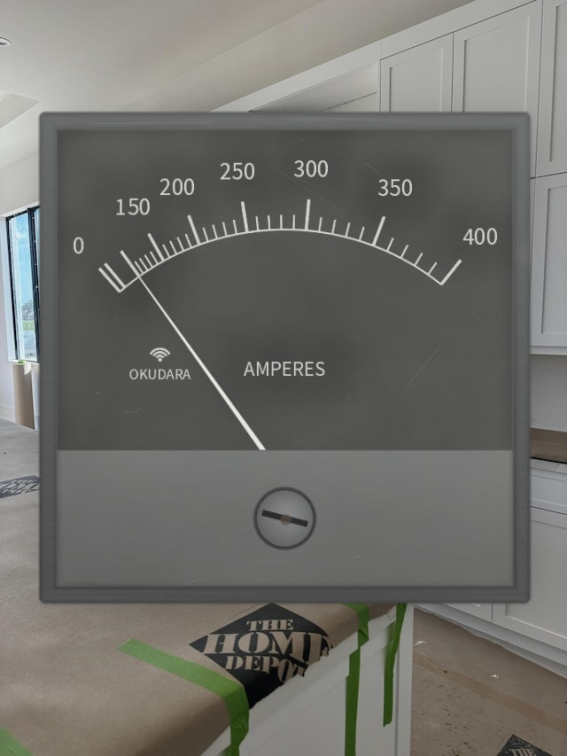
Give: 100 A
